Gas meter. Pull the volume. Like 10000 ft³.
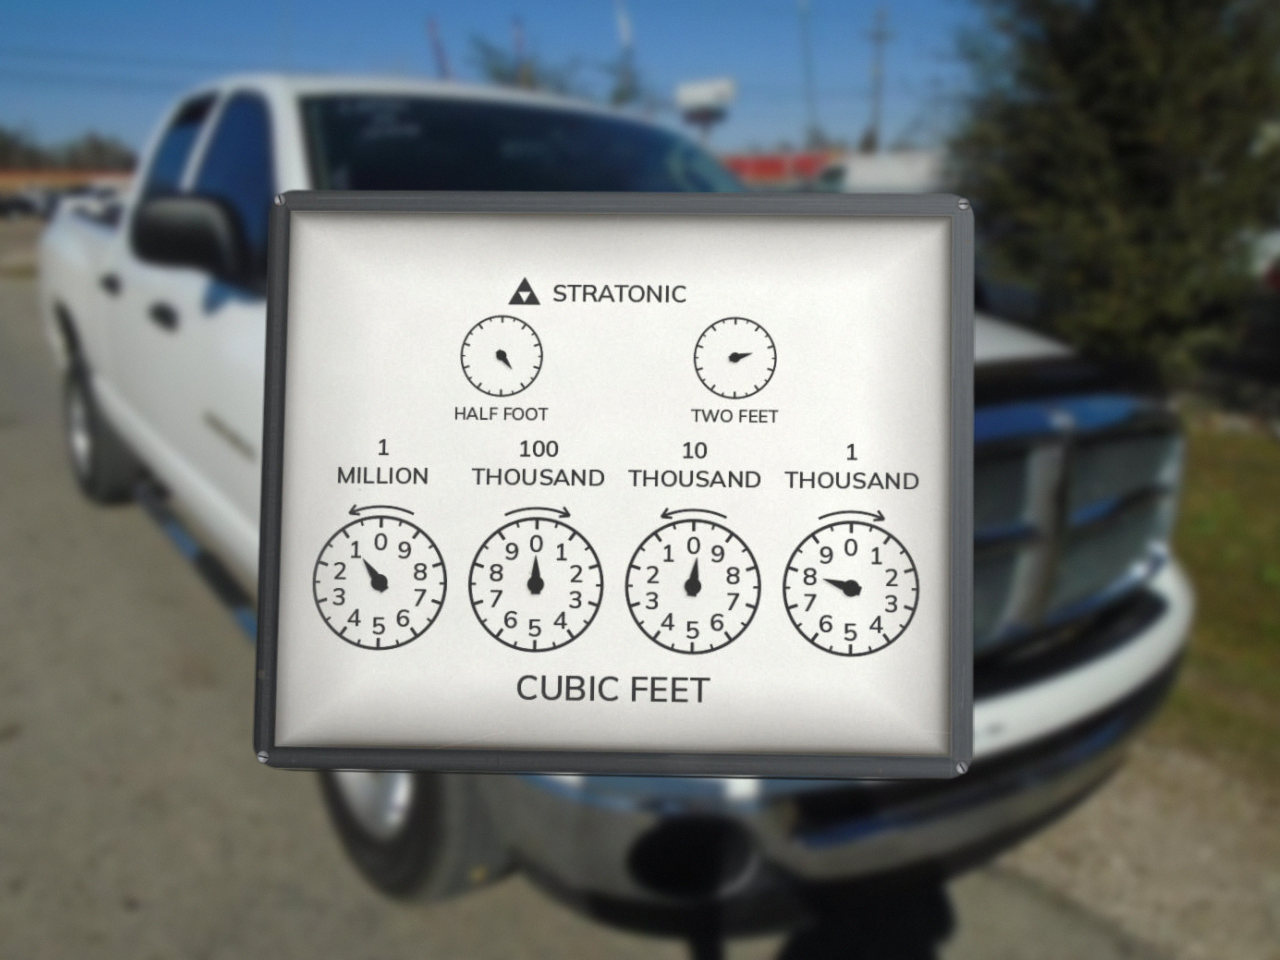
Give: 99800 ft³
